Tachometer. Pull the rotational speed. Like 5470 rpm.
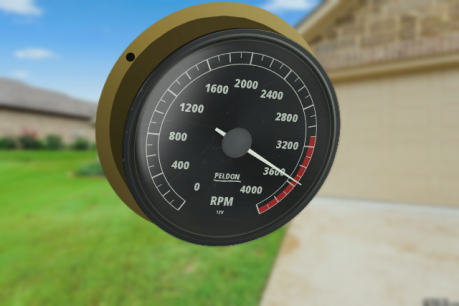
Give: 3550 rpm
